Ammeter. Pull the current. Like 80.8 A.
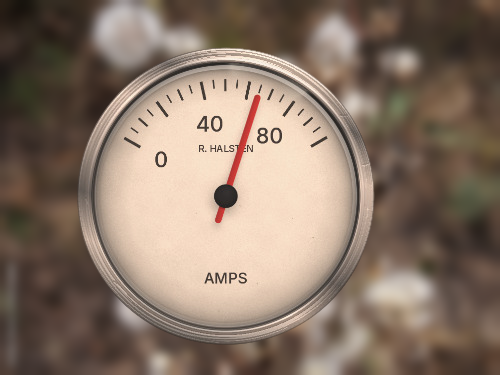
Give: 65 A
